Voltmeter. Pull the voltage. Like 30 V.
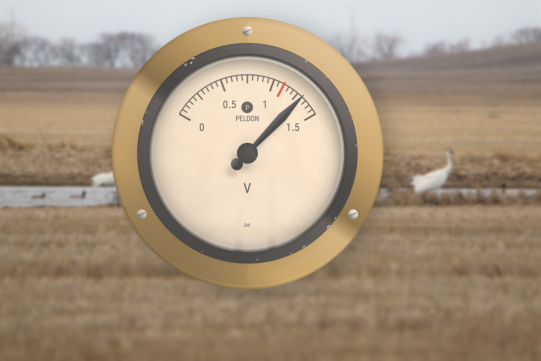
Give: 1.3 V
